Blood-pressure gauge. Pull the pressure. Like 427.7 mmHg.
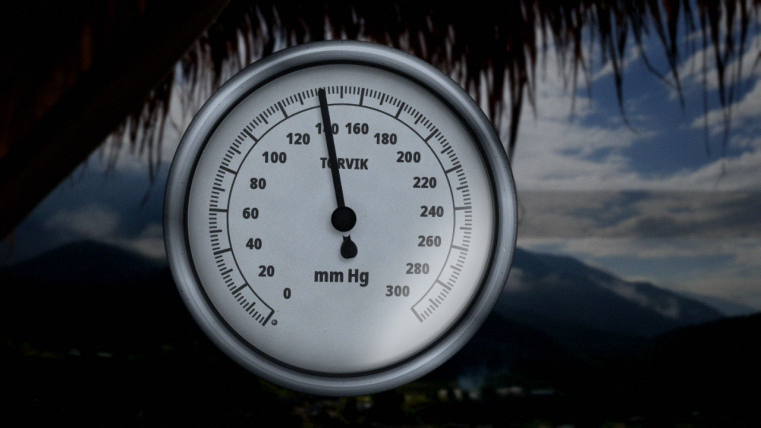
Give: 140 mmHg
